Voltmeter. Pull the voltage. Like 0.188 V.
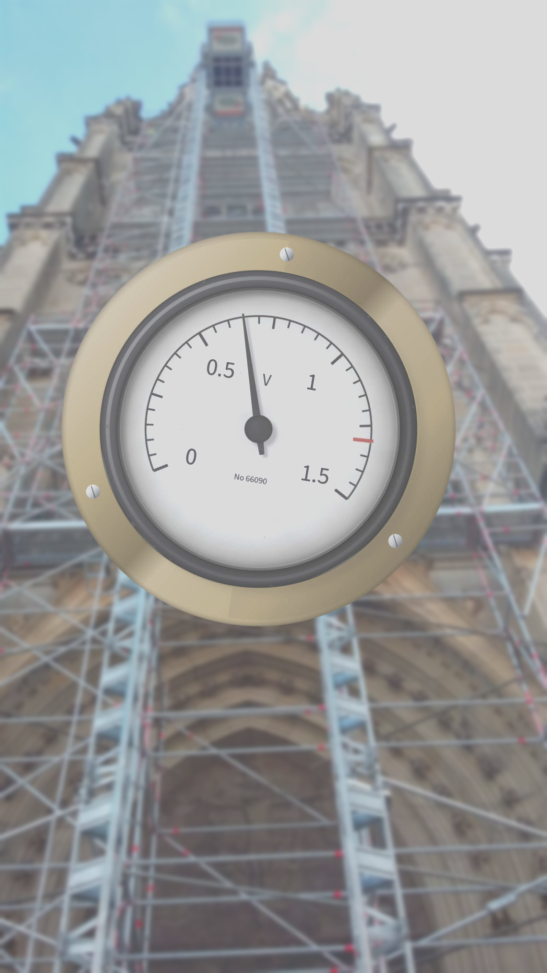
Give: 0.65 V
